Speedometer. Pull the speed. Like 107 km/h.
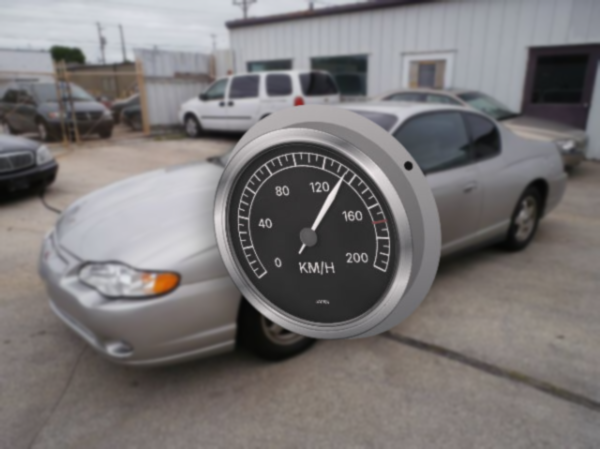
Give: 135 km/h
